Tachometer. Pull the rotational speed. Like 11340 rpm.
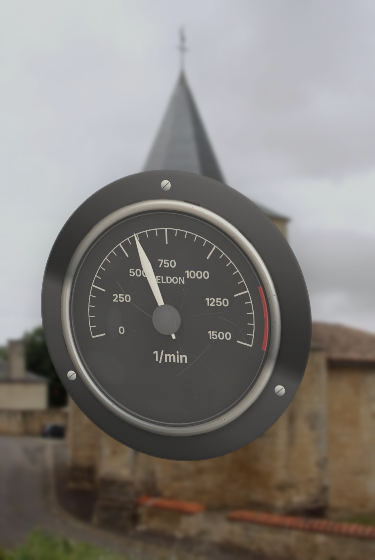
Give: 600 rpm
